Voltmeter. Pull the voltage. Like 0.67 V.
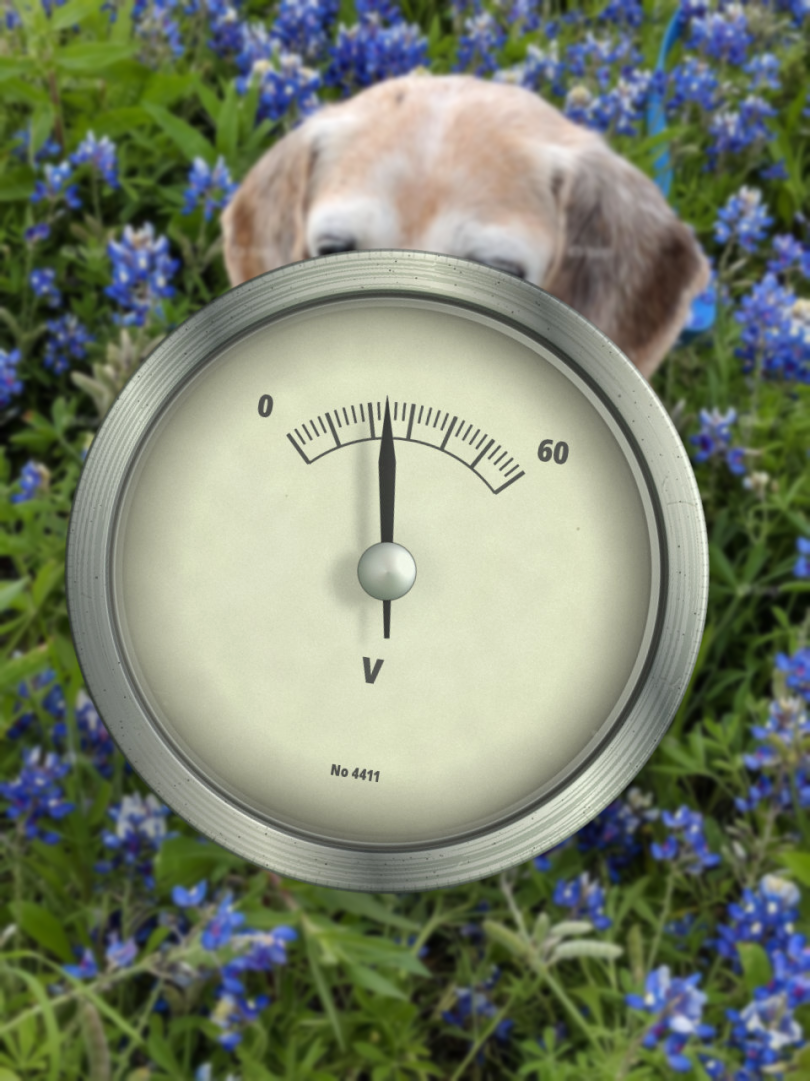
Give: 24 V
